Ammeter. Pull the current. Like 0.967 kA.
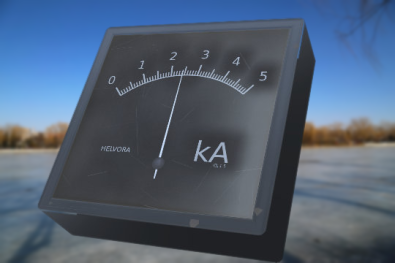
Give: 2.5 kA
